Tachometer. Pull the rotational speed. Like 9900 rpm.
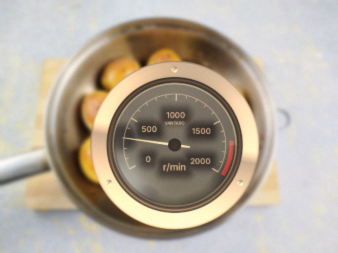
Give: 300 rpm
